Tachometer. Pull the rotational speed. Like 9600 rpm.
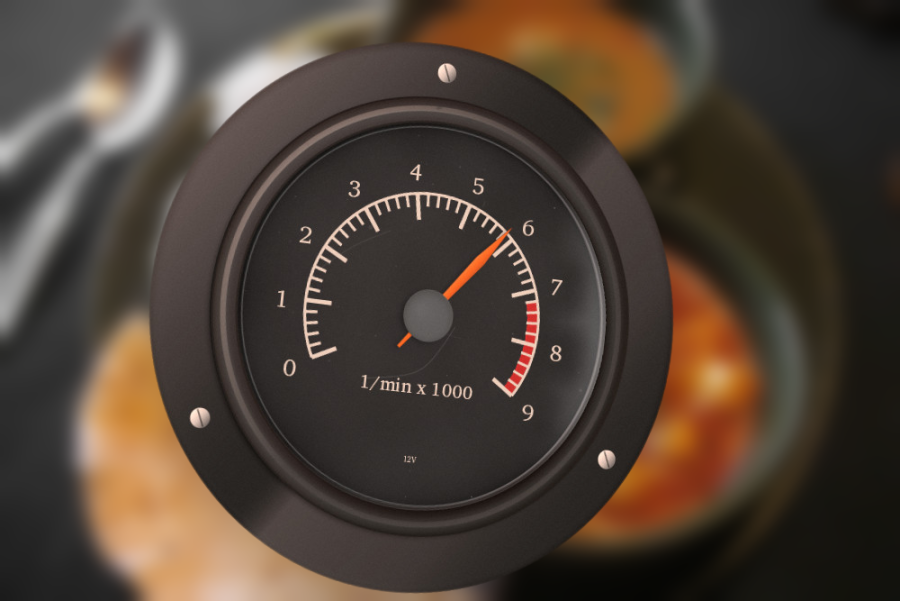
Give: 5800 rpm
